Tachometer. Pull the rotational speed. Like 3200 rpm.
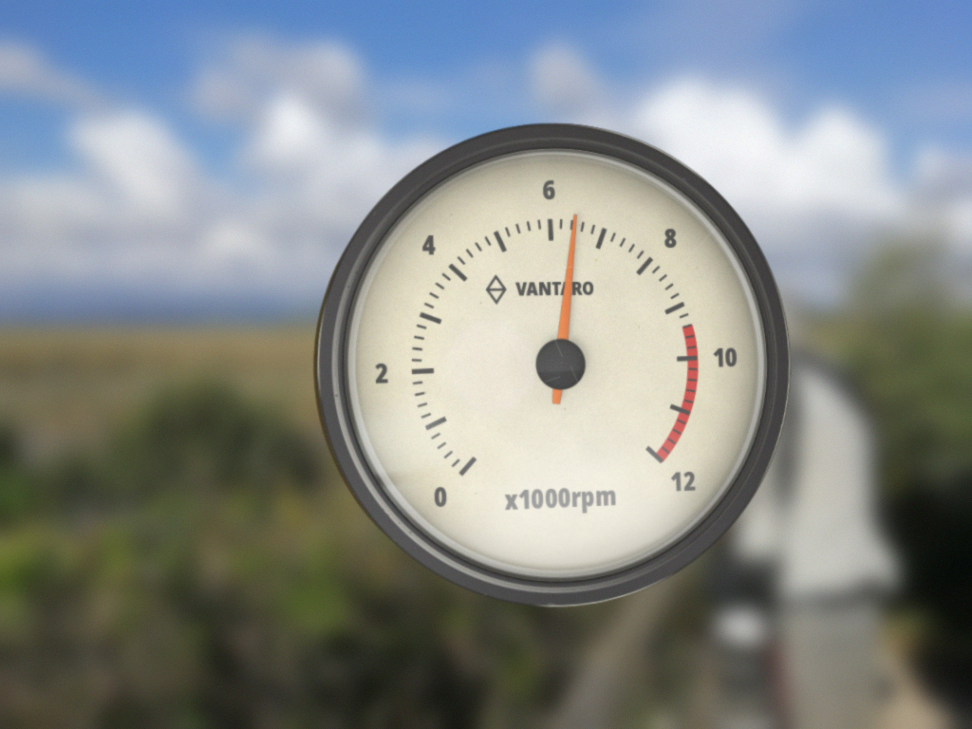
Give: 6400 rpm
